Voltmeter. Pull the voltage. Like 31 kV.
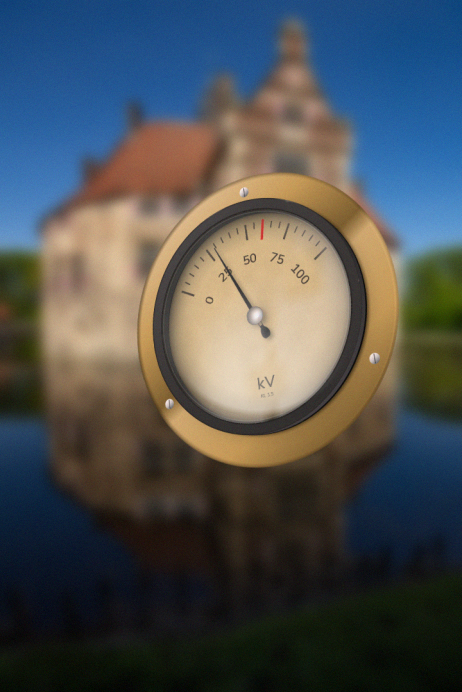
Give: 30 kV
